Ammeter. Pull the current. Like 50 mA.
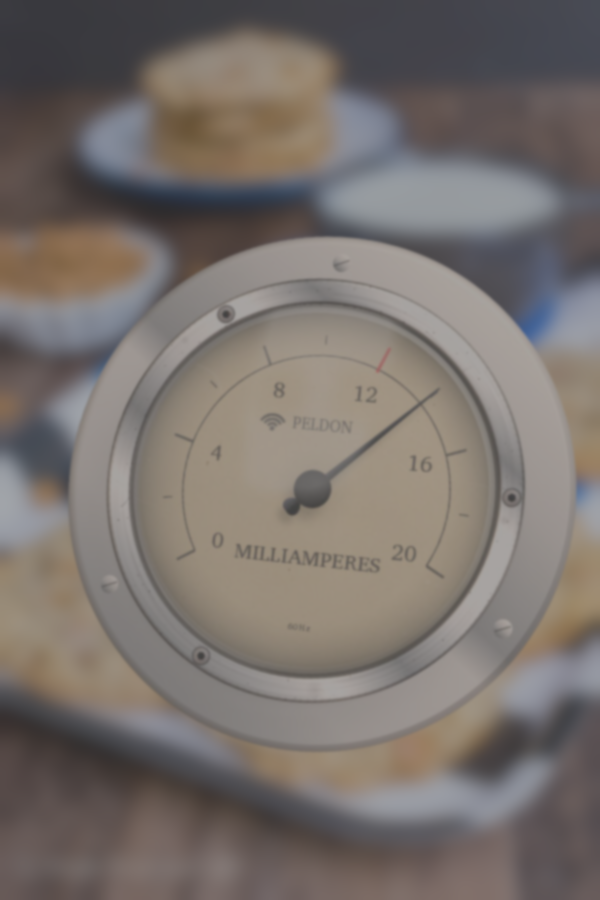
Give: 14 mA
